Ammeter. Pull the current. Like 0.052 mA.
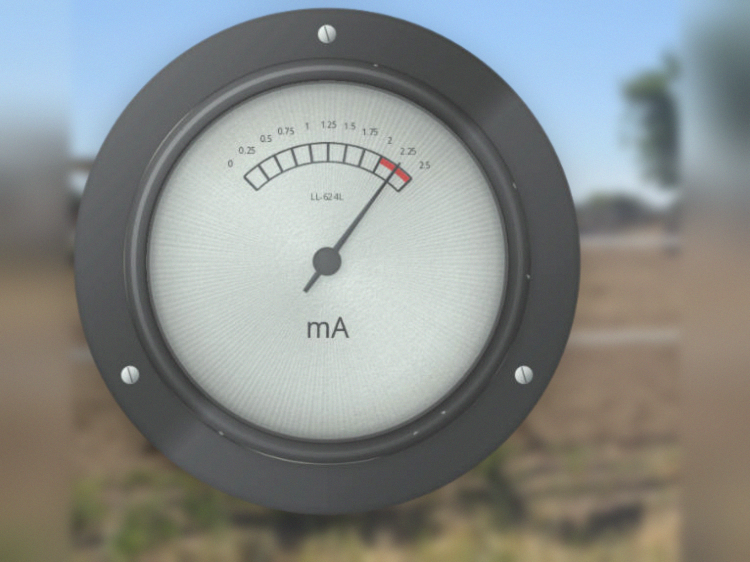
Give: 2.25 mA
